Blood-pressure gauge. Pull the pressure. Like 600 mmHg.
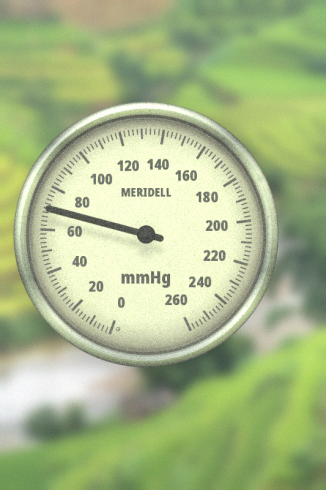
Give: 70 mmHg
